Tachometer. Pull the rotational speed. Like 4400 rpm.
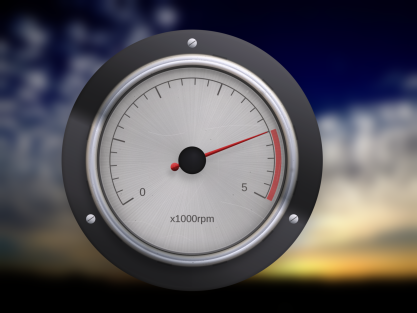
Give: 4000 rpm
